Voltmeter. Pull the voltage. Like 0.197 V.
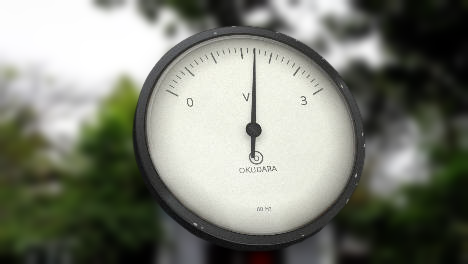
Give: 1.7 V
